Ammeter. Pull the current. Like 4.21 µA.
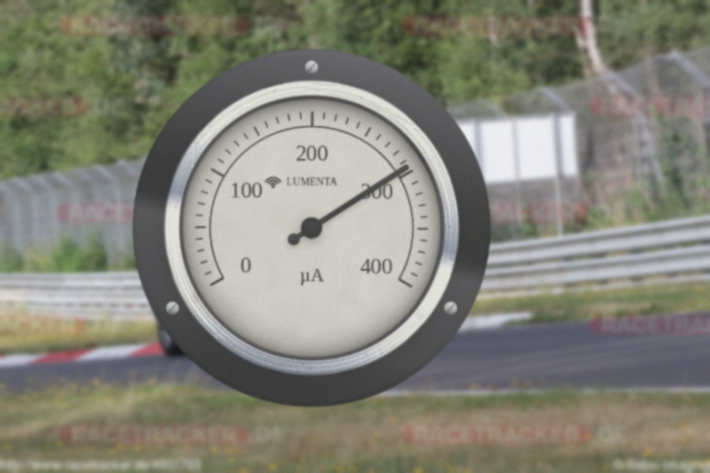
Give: 295 µA
